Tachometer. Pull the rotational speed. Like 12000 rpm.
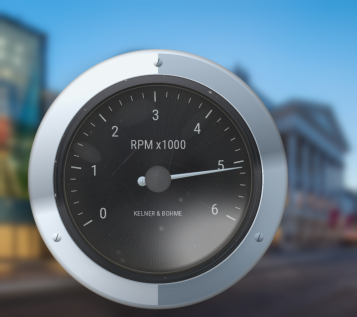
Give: 5100 rpm
